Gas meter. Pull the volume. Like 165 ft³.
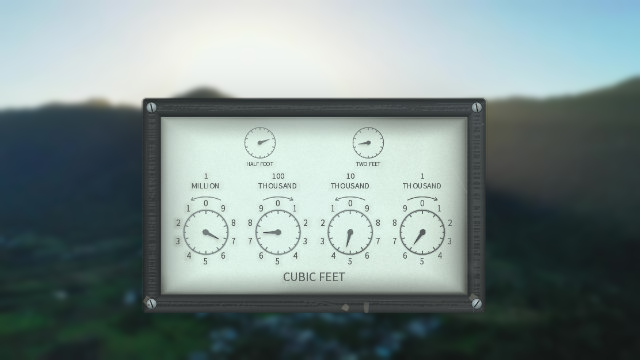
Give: 674600 ft³
